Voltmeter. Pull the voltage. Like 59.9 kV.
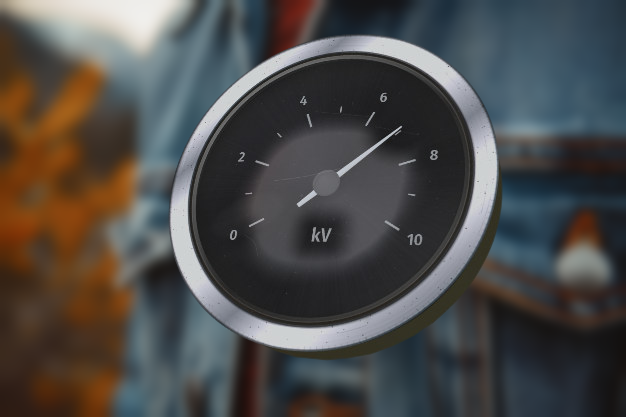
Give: 7 kV
